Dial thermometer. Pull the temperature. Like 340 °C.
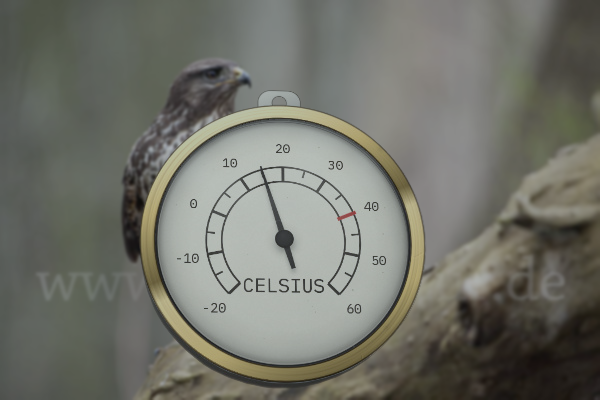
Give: 15 °C
